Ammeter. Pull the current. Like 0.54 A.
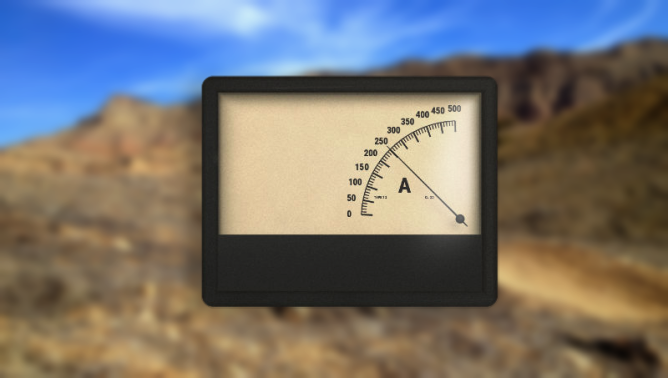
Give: 250 A
